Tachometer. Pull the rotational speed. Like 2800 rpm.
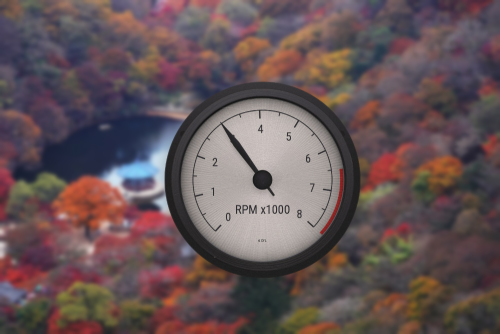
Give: 3000 rpm
